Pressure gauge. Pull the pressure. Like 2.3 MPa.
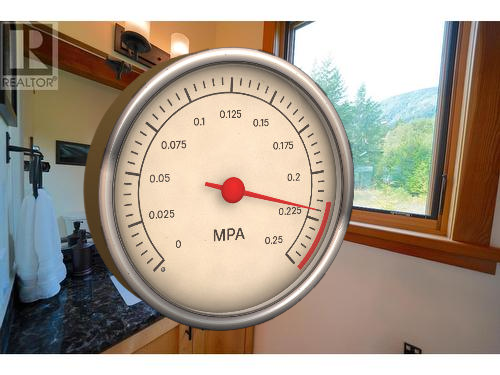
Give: 0.22 MPa
